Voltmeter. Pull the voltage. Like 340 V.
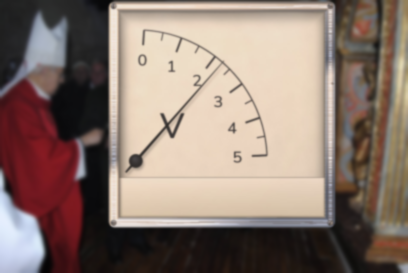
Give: 2.25 V
